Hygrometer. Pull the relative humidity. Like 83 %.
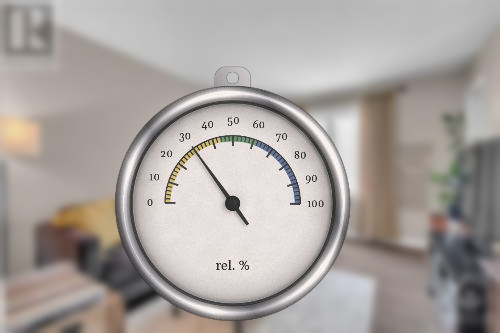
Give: 30 %
